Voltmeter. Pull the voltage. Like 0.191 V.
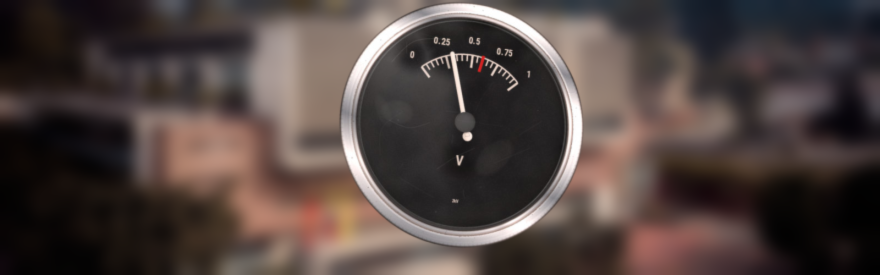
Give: 0.3 V
